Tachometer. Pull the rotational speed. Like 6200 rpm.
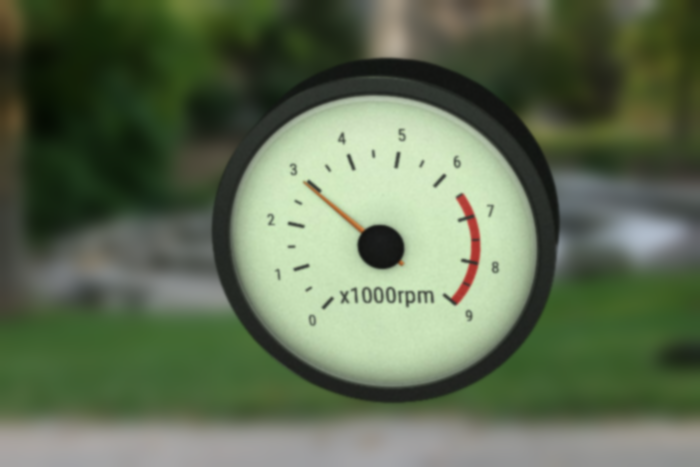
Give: 3000 rpm
